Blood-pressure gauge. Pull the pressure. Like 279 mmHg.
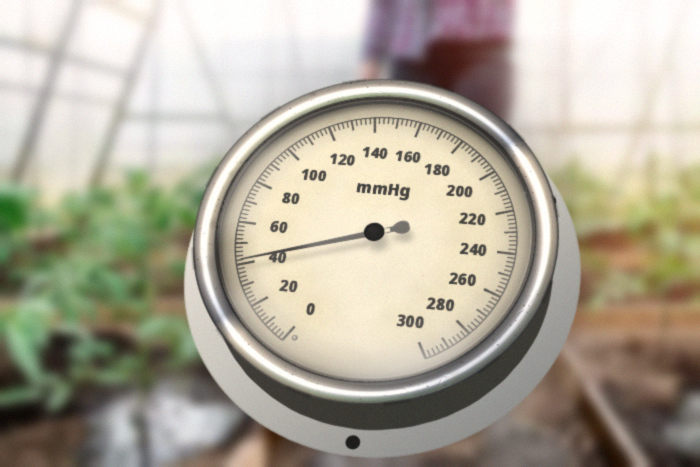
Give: 40 mmHg
